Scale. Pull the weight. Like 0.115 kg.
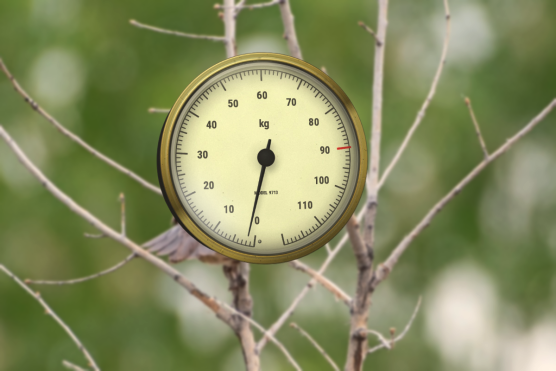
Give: 2 kg
